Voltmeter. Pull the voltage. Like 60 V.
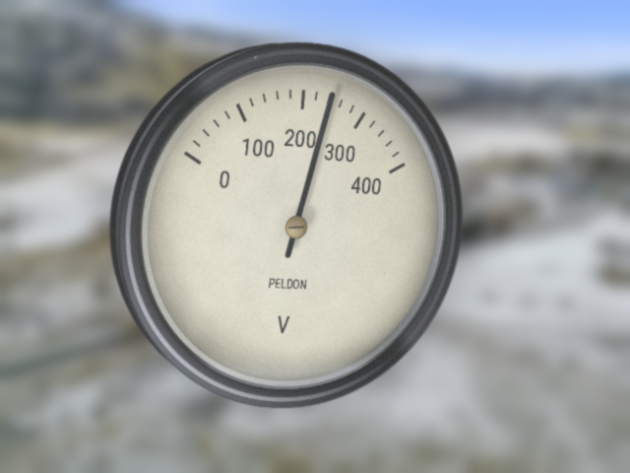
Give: 240 V
